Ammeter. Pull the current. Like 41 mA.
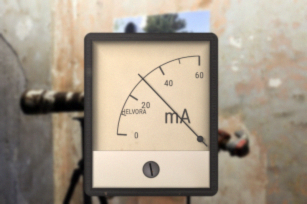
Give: 30 mA
